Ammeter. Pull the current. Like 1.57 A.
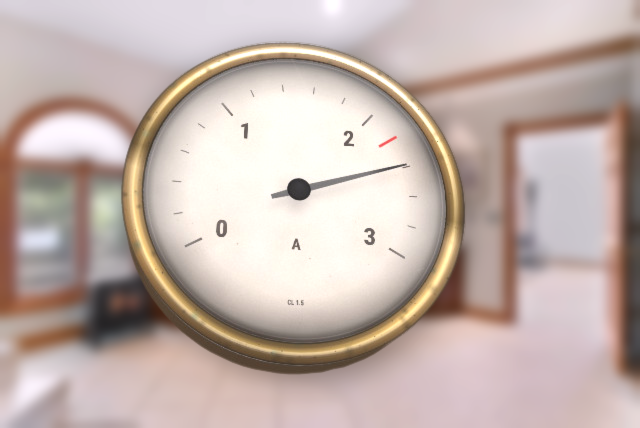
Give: 2.4 A
